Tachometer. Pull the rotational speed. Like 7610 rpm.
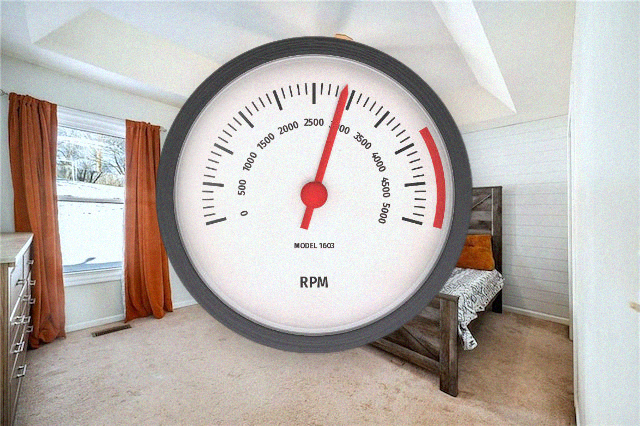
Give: 2900 rpm
